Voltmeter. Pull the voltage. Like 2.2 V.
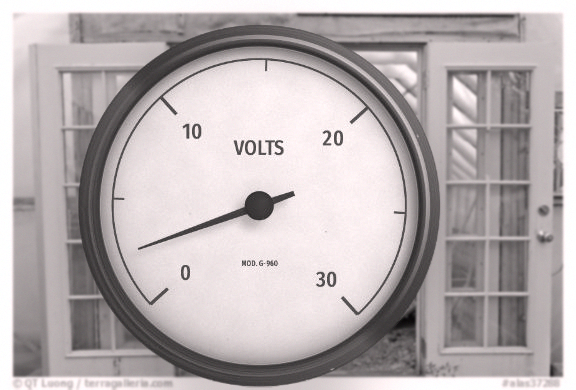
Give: 2.5 V
